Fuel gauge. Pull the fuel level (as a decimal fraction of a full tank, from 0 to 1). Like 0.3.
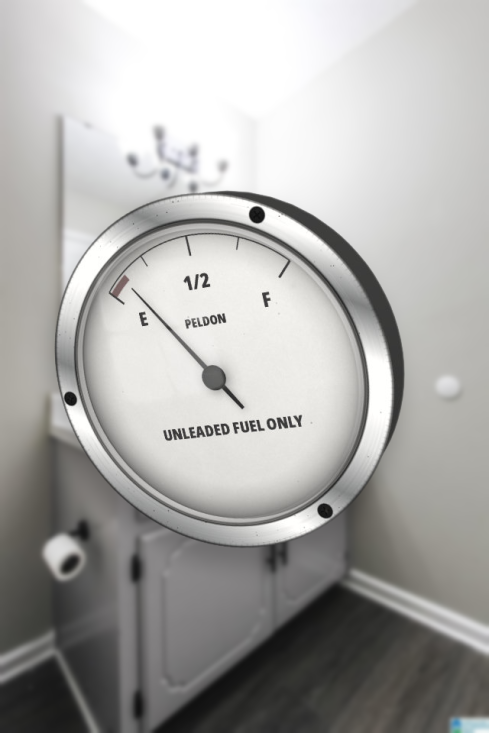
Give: 0.125
